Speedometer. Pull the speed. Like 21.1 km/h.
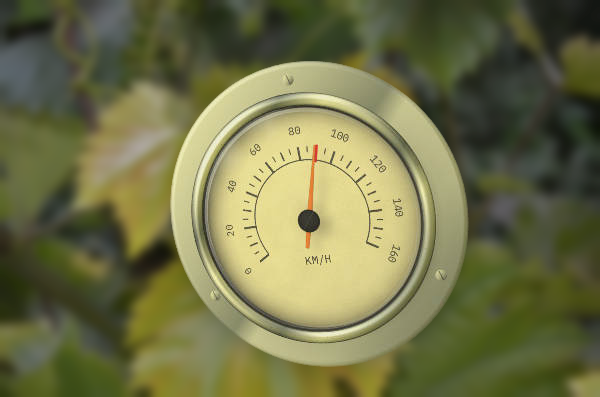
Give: 90 km/h
